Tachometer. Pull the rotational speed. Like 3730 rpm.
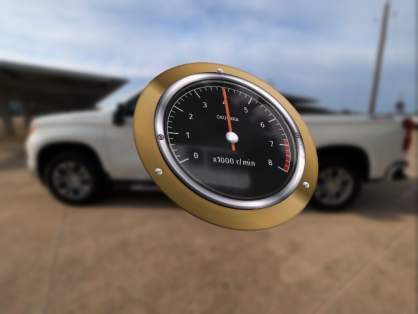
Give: 4000 rpm
